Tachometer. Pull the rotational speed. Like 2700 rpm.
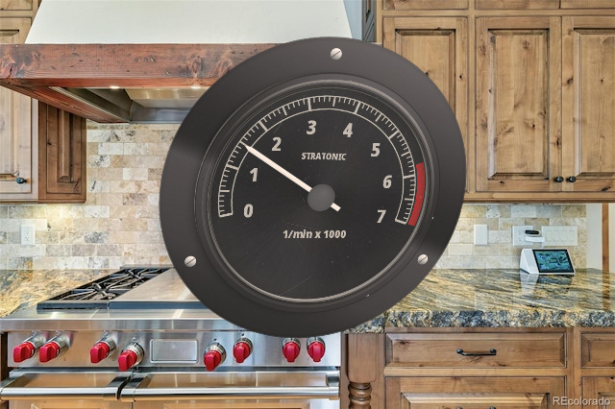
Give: 1500 rpm
